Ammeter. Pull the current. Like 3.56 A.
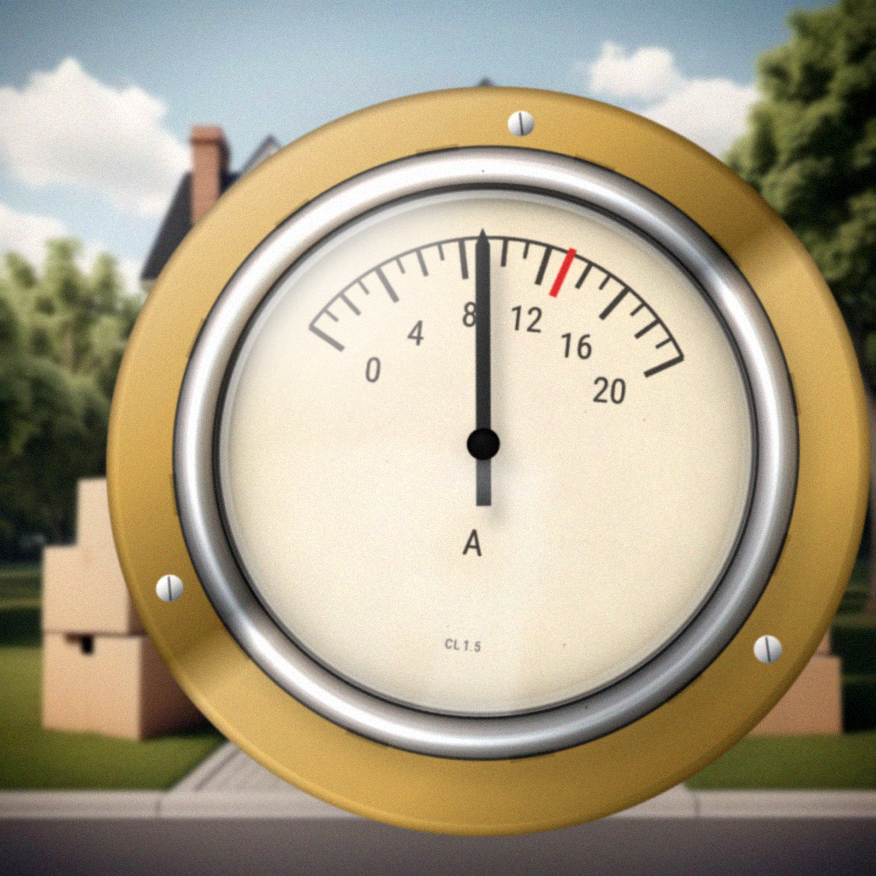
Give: 9 A
